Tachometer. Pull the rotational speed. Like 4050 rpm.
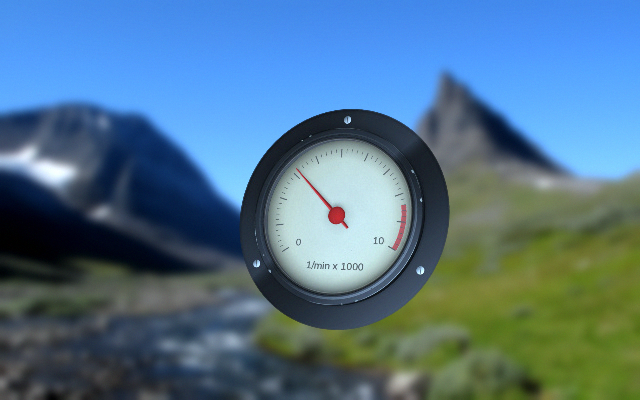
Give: 3200 rpm
